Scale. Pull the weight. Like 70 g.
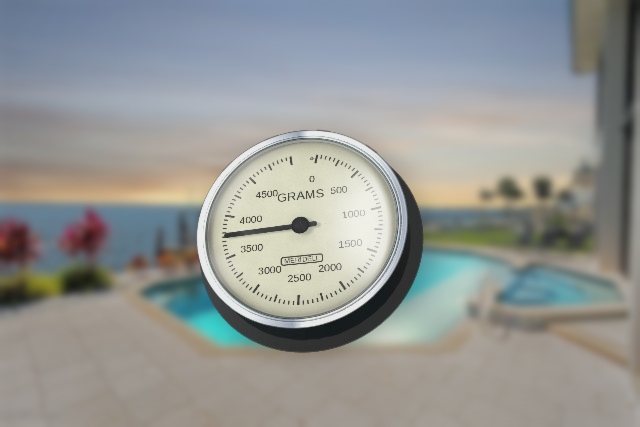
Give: 3750 g
